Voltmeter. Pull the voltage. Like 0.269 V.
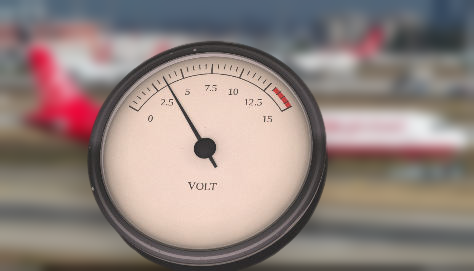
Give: 3.5 V
